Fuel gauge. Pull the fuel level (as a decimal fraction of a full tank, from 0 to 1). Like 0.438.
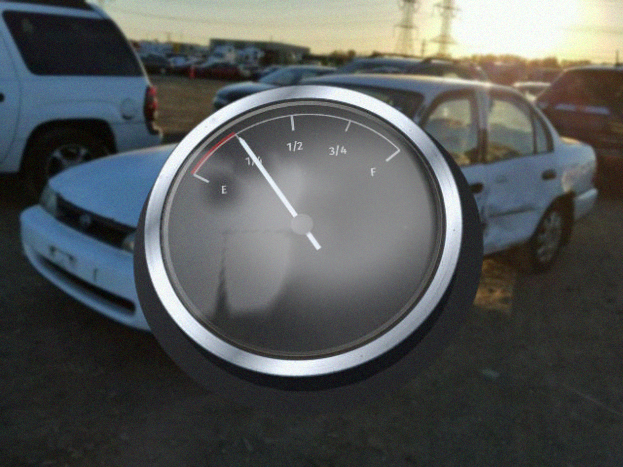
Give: 0.25
